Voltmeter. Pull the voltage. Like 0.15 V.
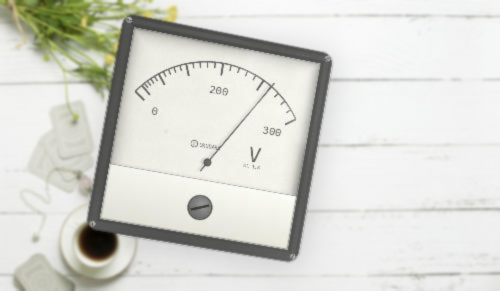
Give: 260 V
